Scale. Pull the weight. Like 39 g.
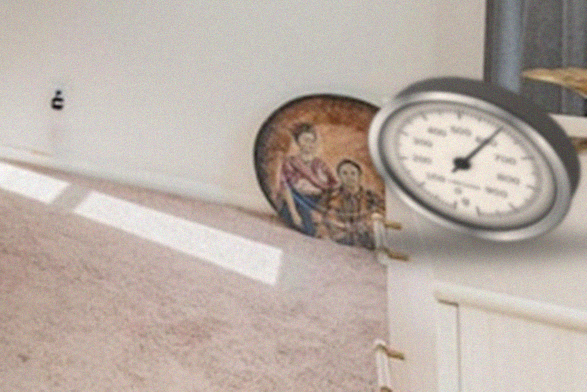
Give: 600 g
